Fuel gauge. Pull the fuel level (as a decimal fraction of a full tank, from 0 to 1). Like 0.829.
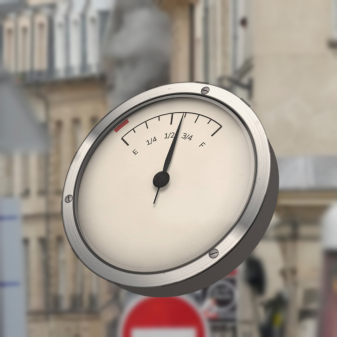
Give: 0.625
